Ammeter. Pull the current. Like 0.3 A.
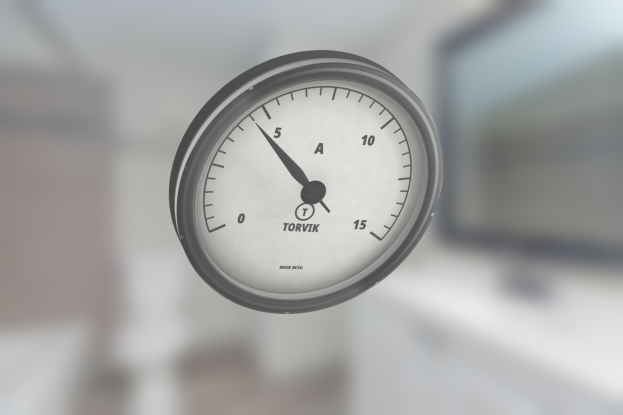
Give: 4.5 A
